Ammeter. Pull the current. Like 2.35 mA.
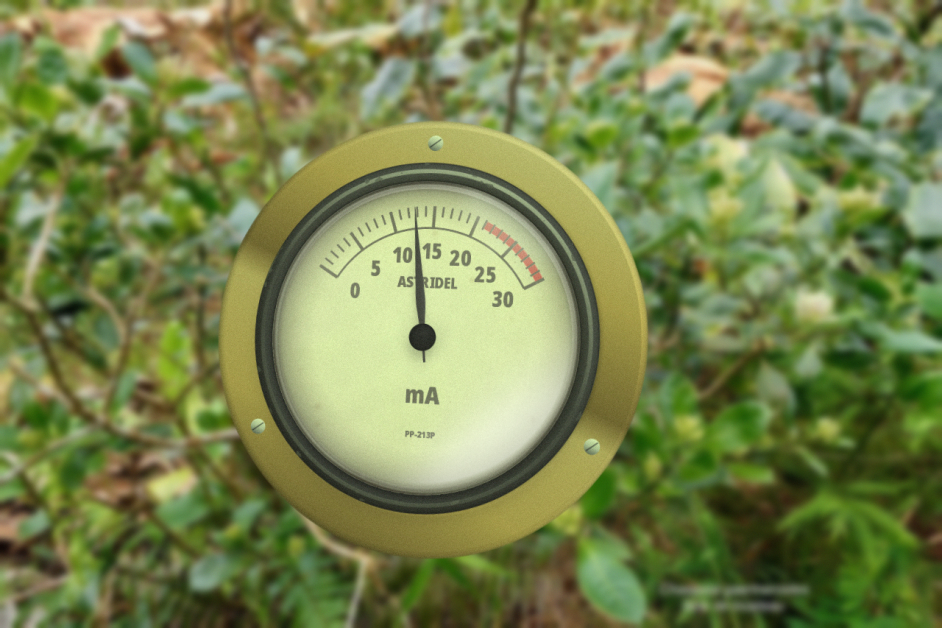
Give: 13 mA
